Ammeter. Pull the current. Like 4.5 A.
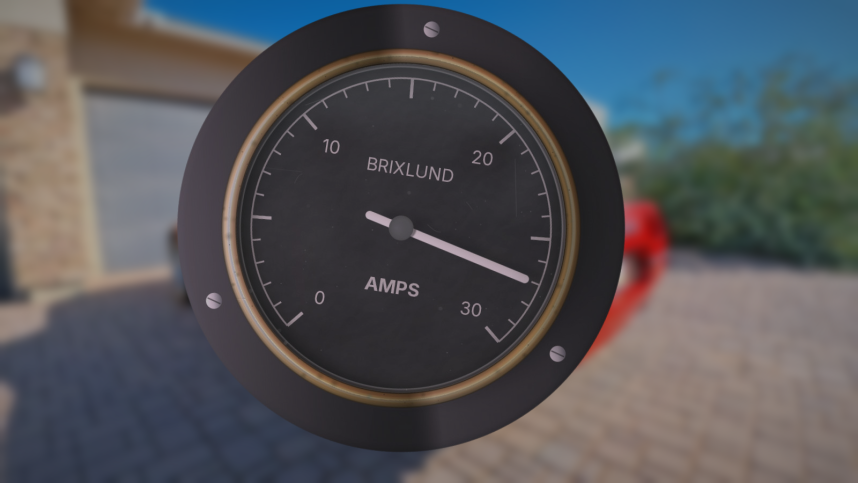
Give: 27 A
